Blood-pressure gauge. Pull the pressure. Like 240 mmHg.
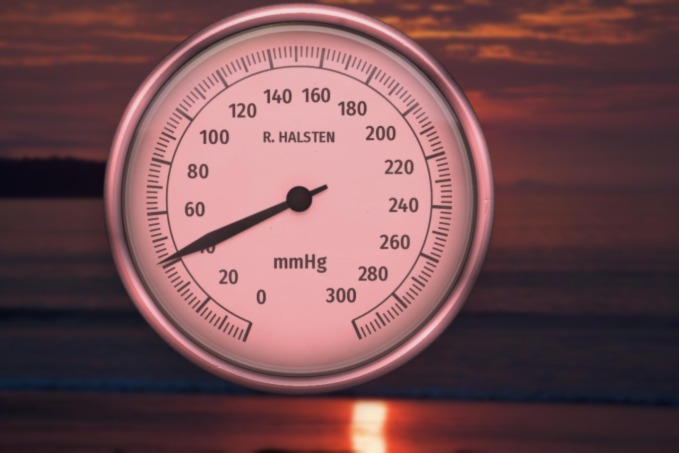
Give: 42 mmHg
